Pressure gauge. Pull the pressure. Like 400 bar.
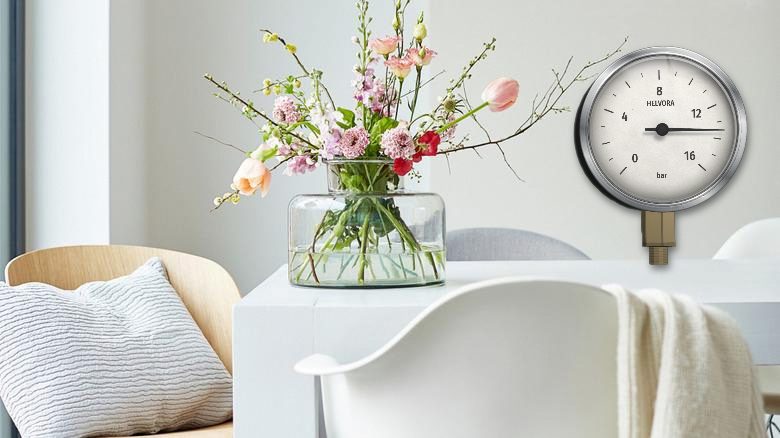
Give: 13.5 bar
